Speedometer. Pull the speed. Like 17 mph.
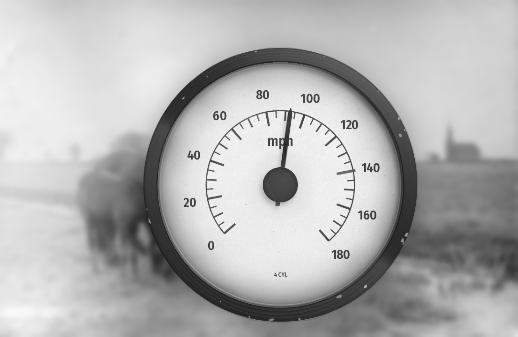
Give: 92.5 mph
